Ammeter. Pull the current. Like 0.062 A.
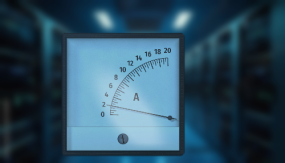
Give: 2 A
